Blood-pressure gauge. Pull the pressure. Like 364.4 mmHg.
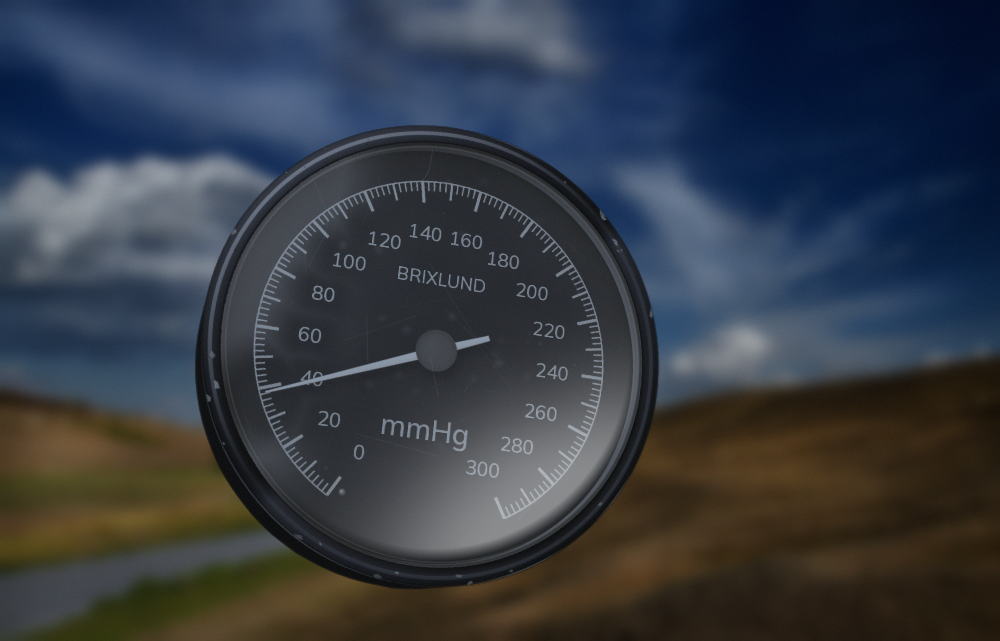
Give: 38 mmHg
